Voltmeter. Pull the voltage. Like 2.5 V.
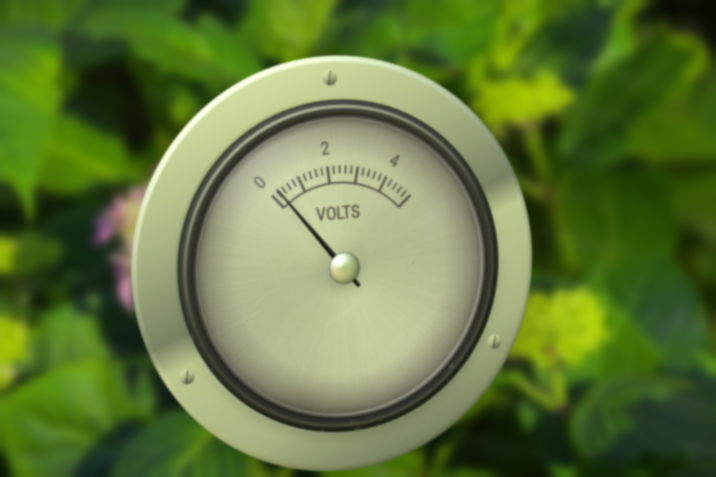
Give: 0.2 V
